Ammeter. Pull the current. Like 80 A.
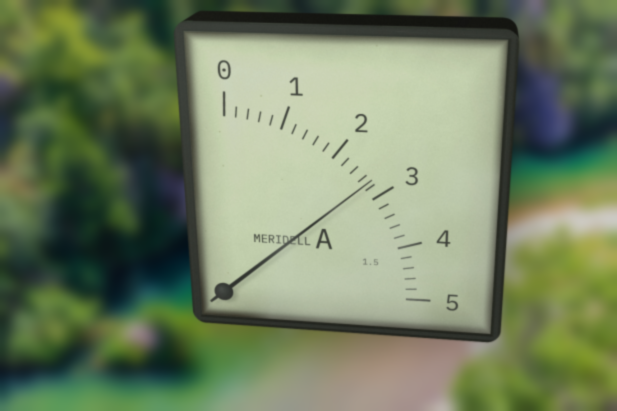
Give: 2.7 A
